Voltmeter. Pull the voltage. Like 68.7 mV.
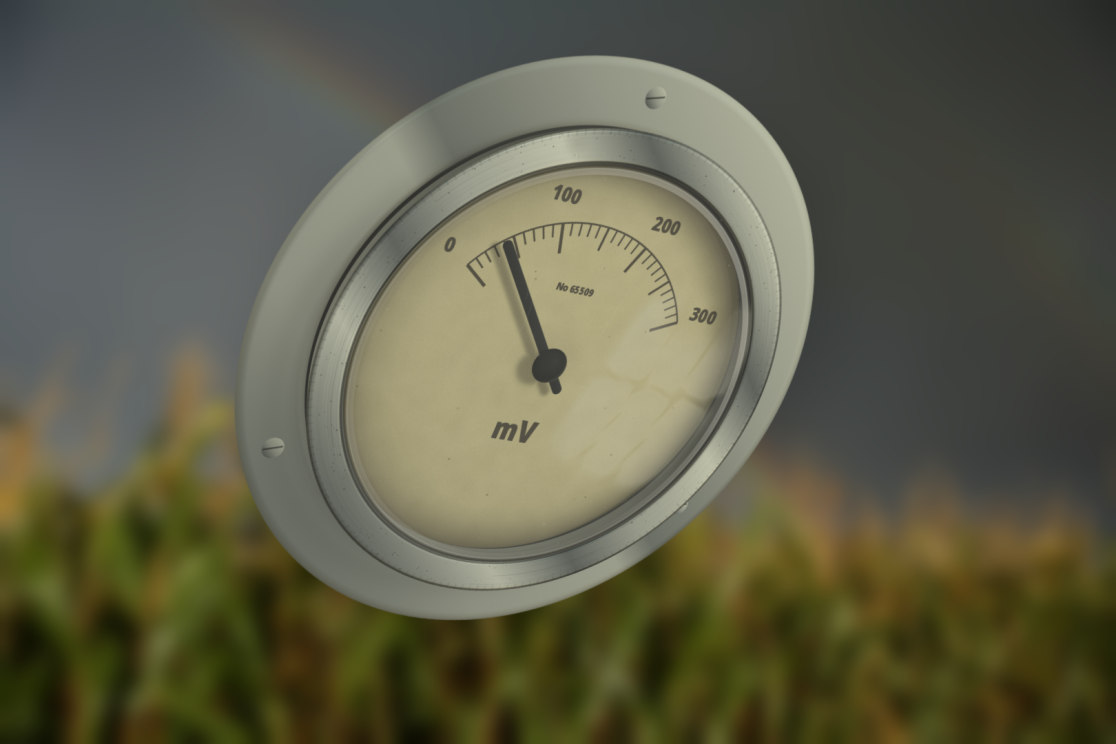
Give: 40 mV
